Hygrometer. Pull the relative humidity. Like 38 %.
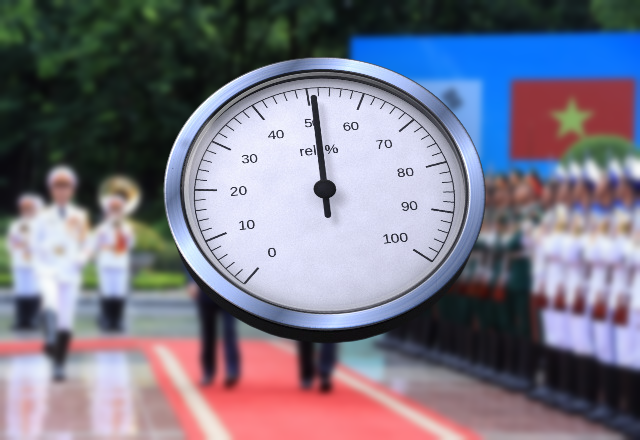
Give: 51 %
